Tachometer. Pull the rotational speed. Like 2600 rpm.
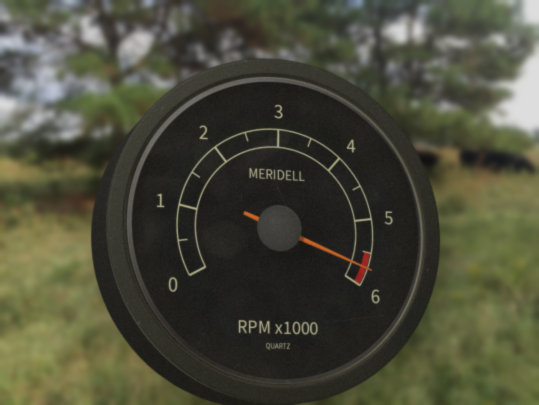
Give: 5750 rpm
